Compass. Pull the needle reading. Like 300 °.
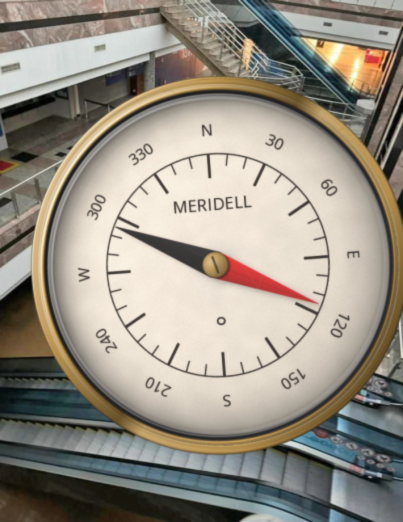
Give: 115 °
